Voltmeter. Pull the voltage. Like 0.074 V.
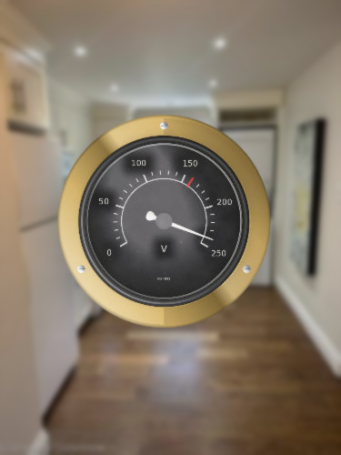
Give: 240 V
